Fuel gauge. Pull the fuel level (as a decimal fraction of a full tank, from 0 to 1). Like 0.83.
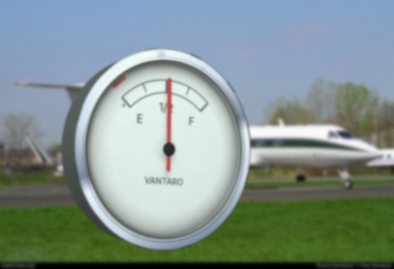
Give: 0.5
